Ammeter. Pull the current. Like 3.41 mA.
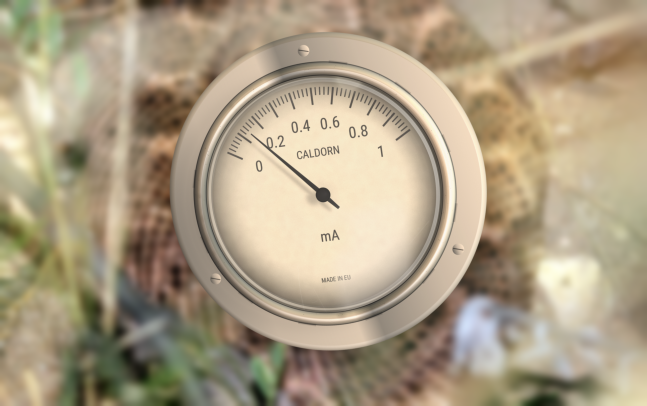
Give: 0.14 mA
